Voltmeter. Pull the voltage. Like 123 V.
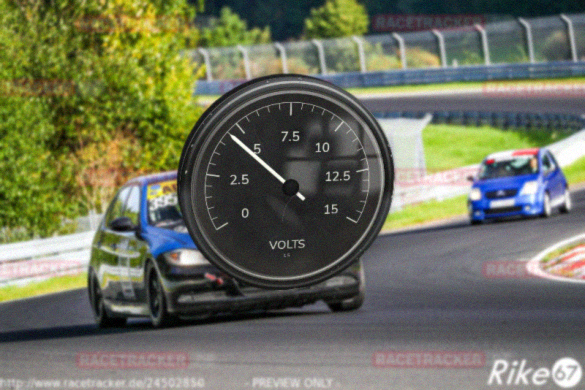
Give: 4.5 V
